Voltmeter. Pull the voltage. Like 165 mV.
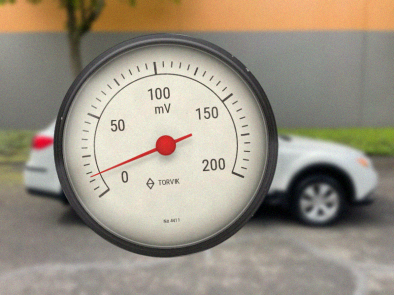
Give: 12.5 mV
